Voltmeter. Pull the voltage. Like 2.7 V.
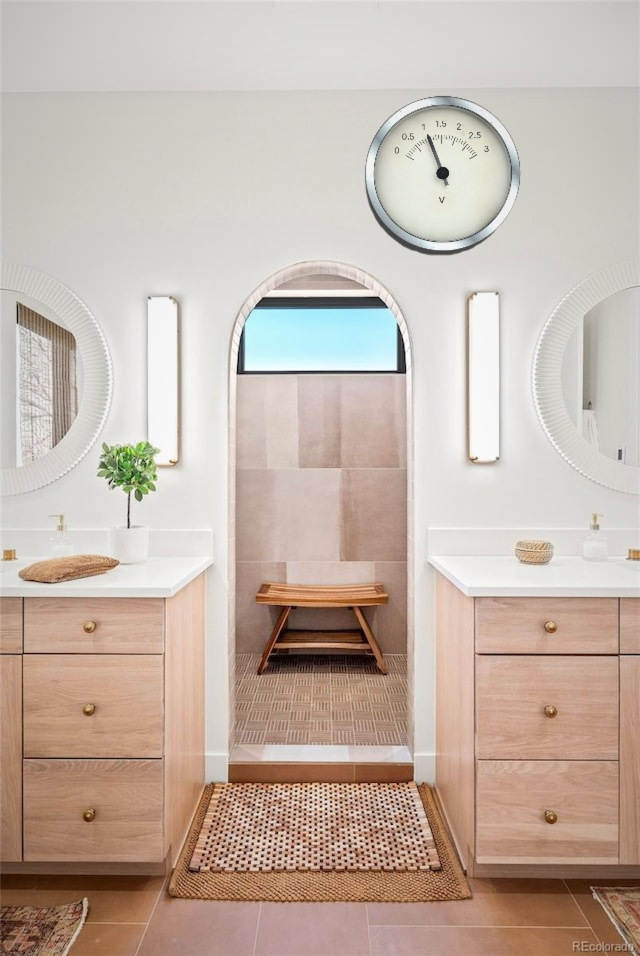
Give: 1 V
